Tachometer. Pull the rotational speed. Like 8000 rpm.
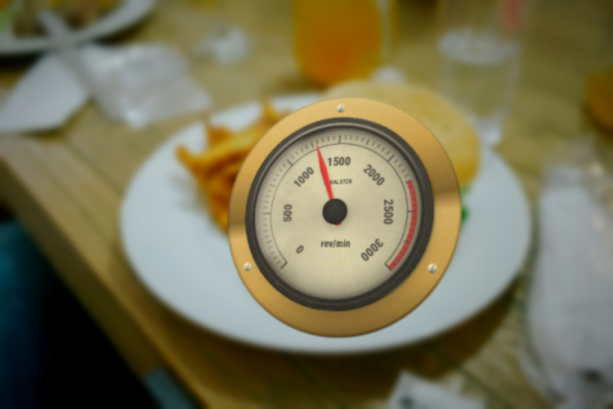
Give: 1300 rpm
